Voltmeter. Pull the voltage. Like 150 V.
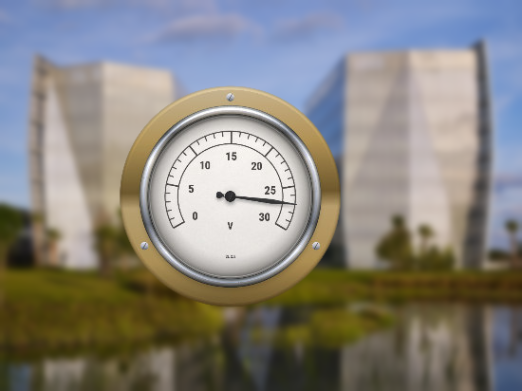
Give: 27 V
